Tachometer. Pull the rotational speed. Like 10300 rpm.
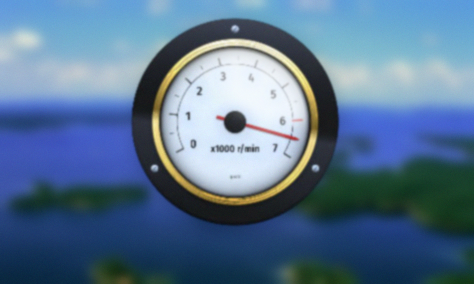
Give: 6500 rpm
